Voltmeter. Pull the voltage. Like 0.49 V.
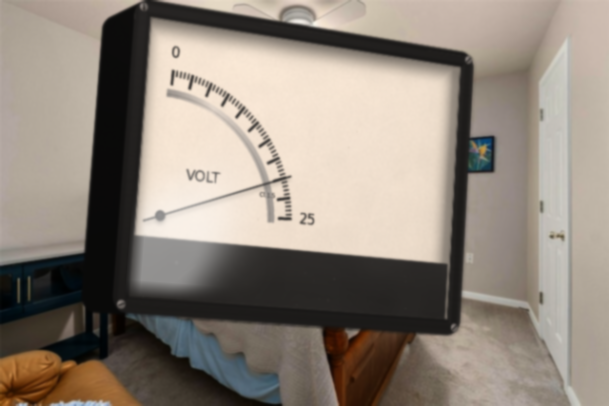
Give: 20 V
